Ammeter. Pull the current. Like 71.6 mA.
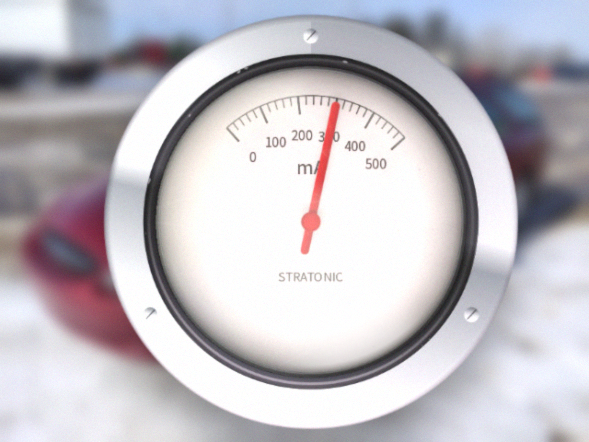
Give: 300 mA
